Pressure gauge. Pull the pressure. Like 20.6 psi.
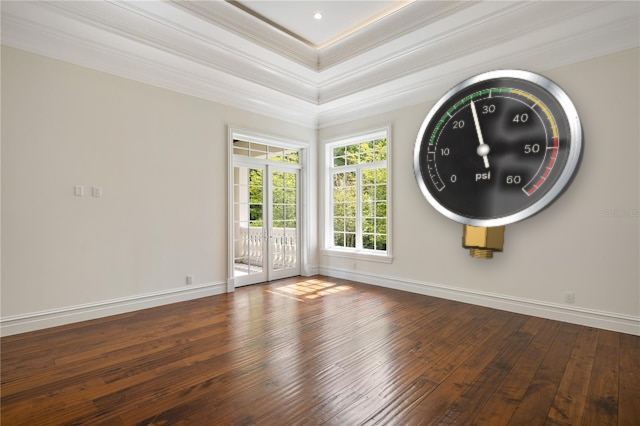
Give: 26 psi
